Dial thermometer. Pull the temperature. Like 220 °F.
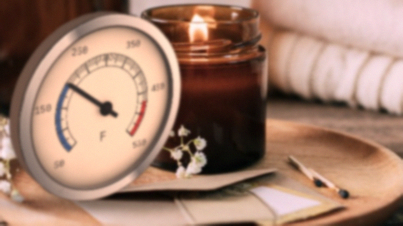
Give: 200 °F
